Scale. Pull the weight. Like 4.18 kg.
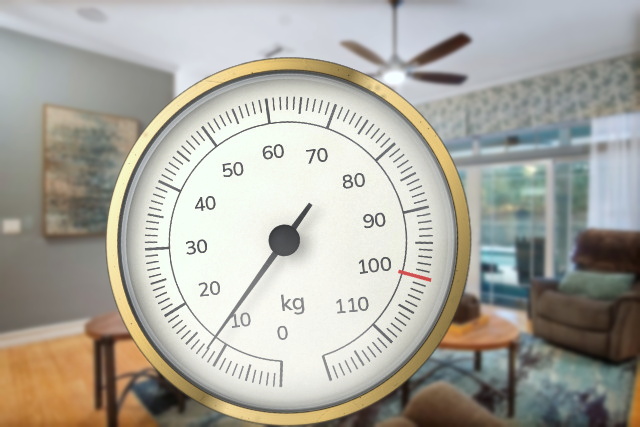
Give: 12 kg
